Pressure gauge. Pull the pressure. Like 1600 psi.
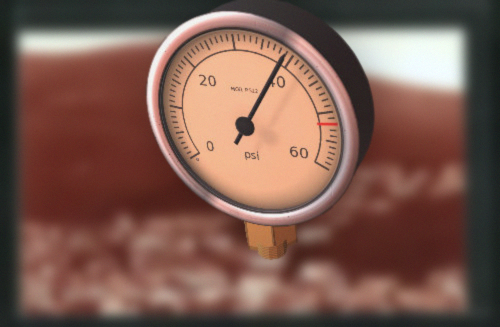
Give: 39 psi
